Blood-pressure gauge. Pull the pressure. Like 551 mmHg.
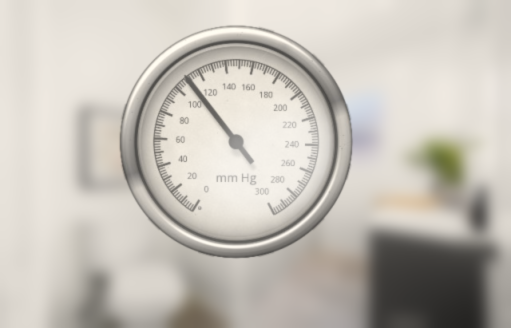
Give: 110 mmHg
